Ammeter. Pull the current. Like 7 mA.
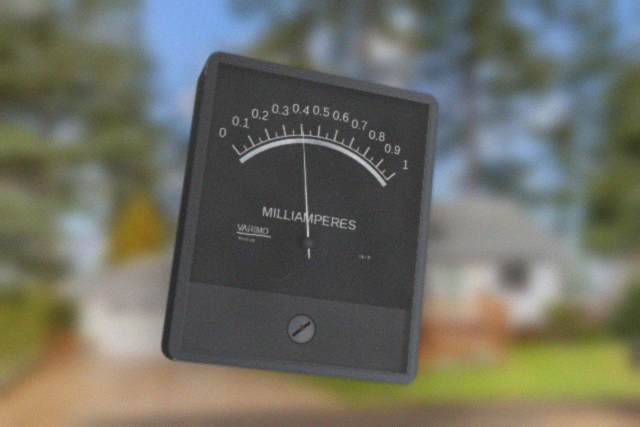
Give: 0.4 mA
